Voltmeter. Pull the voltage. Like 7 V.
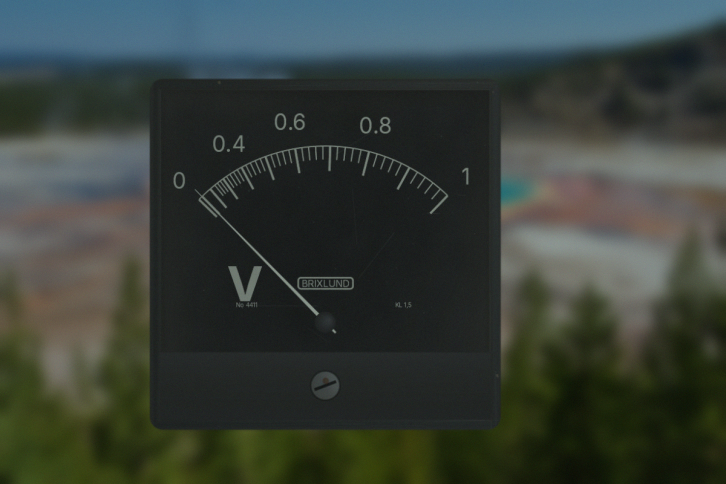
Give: 0.1 V
